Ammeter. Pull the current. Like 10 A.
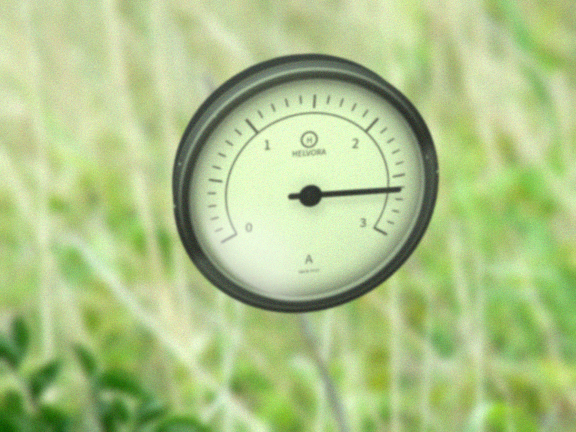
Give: 2.6 A
